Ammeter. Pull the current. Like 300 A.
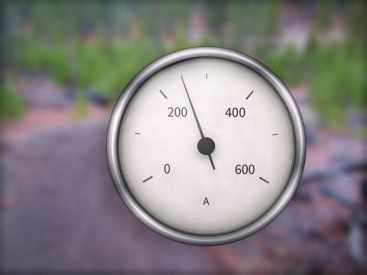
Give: 250 A
